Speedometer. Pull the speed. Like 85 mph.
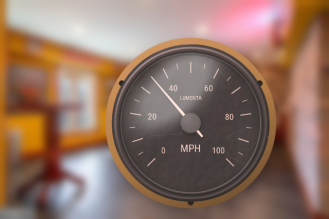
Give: 35 mph
